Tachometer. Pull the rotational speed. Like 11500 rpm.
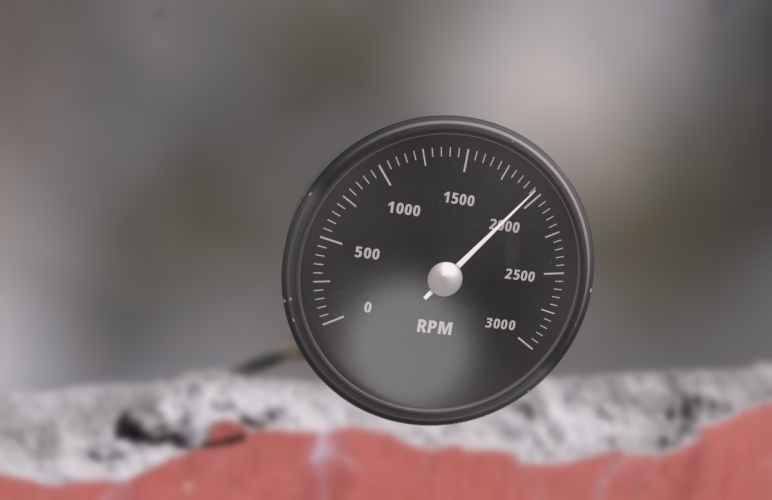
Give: 1950 rpm
